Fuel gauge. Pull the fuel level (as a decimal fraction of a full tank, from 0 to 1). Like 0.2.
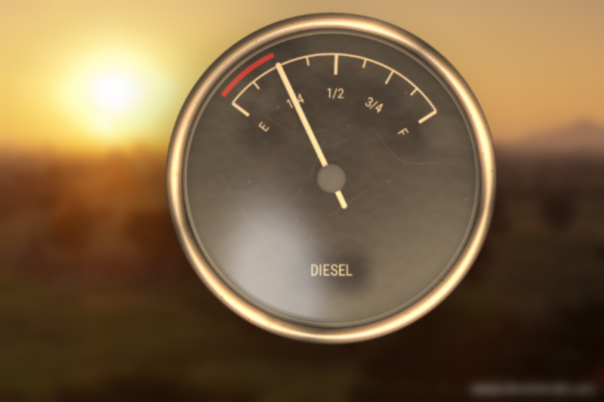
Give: 0.25
